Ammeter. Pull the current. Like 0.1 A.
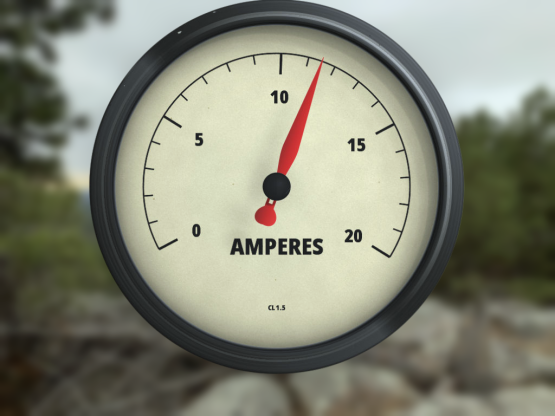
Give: 11.5 A
